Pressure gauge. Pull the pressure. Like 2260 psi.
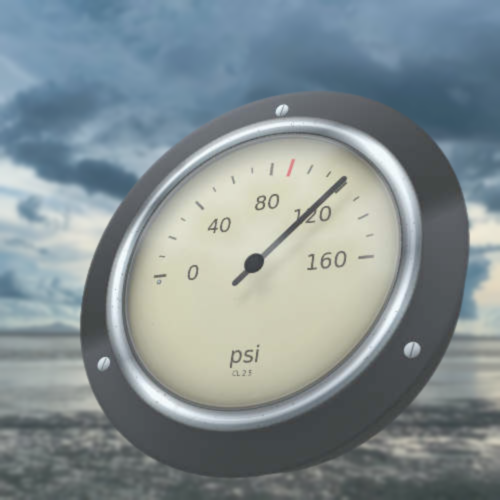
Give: 120 psi
